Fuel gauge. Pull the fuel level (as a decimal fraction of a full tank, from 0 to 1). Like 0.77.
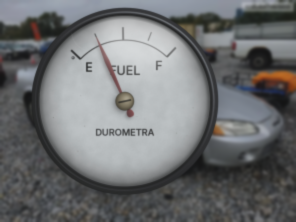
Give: 0.25
